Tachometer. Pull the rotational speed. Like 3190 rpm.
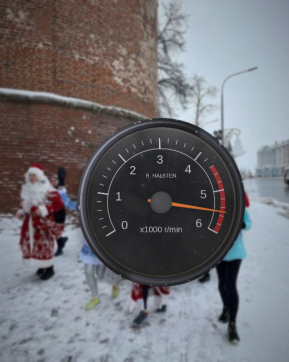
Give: 5500 rpm
